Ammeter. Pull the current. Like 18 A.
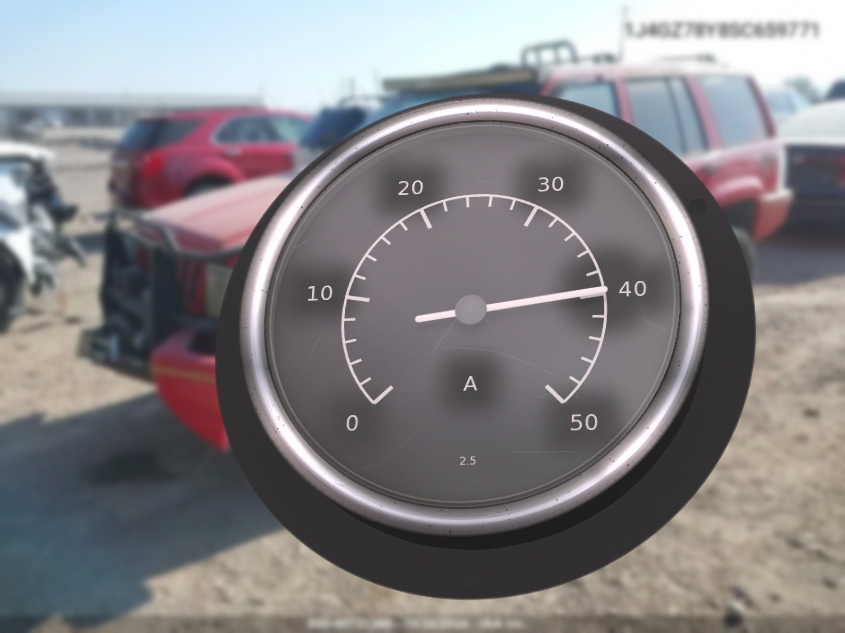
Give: 40 A
